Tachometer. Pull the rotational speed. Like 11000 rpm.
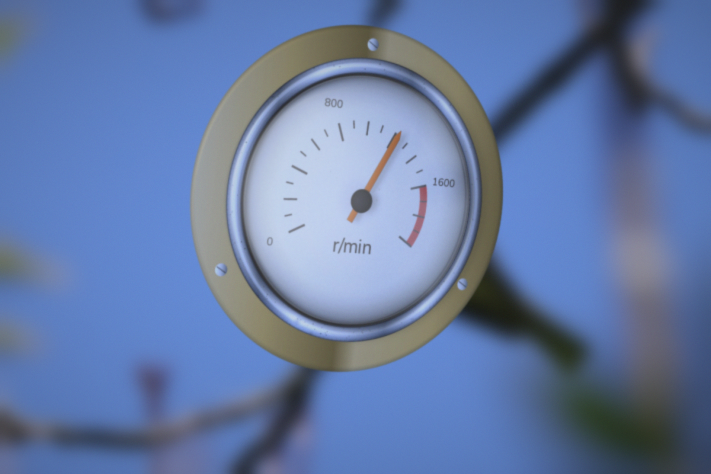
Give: 1200 rpm
